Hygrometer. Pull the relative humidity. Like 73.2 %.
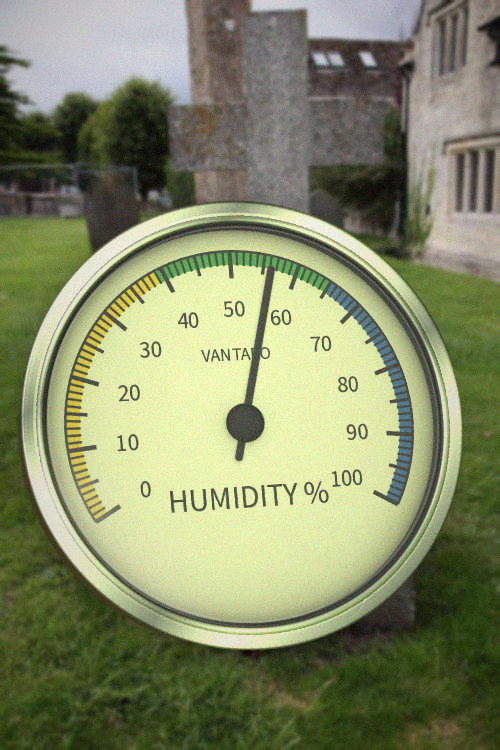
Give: 56 %
